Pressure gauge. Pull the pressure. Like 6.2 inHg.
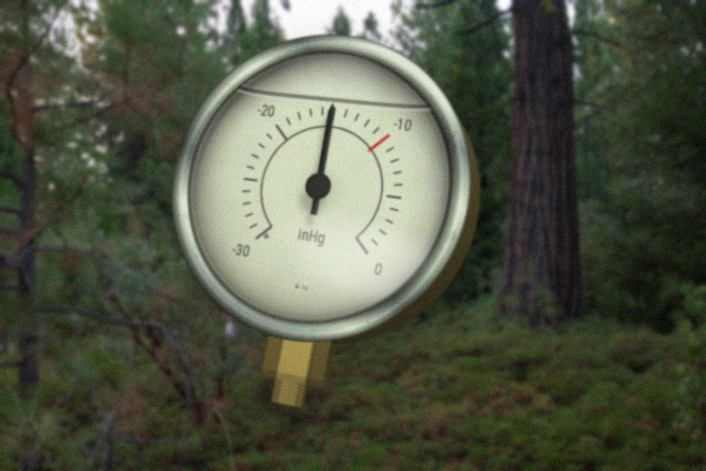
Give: -15 inHg
